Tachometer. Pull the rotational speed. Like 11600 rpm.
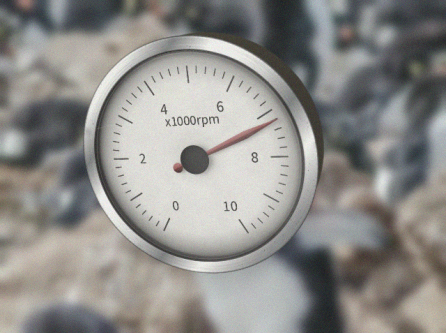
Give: 7200 rpm
